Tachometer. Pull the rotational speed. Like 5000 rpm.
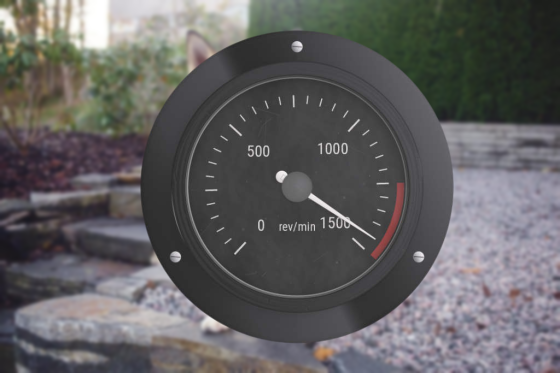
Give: 1450 rpm
